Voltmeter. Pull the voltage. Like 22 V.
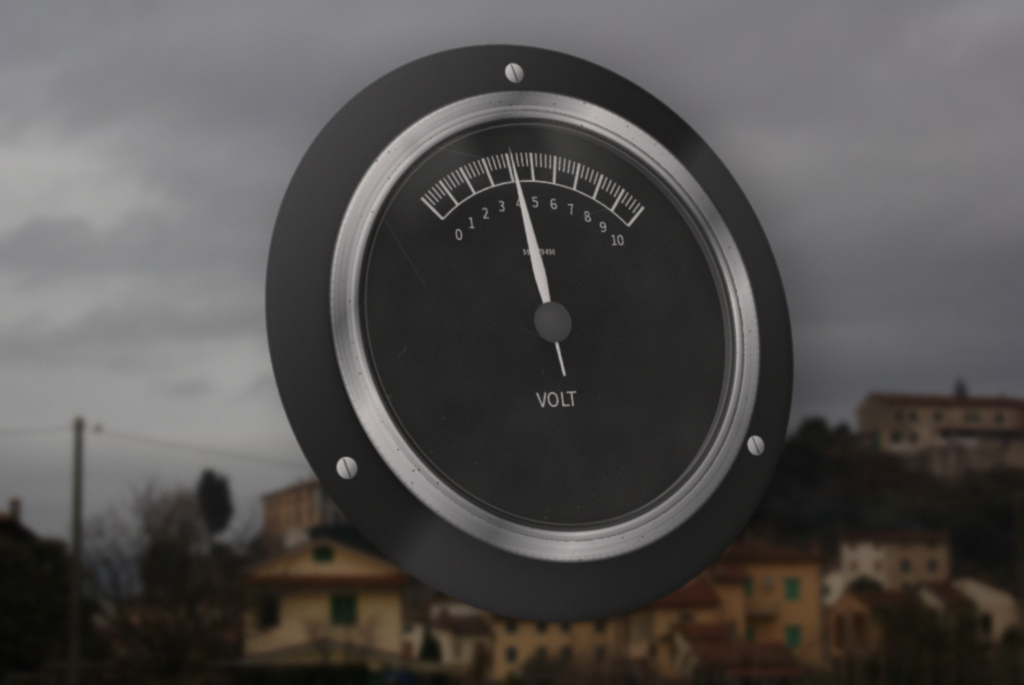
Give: 4 V
